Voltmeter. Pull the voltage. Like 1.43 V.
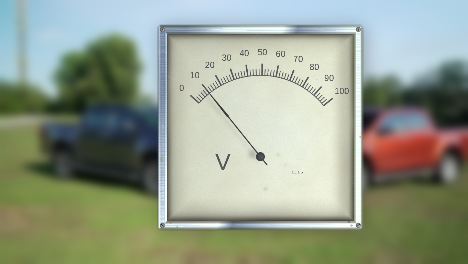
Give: 10 V
